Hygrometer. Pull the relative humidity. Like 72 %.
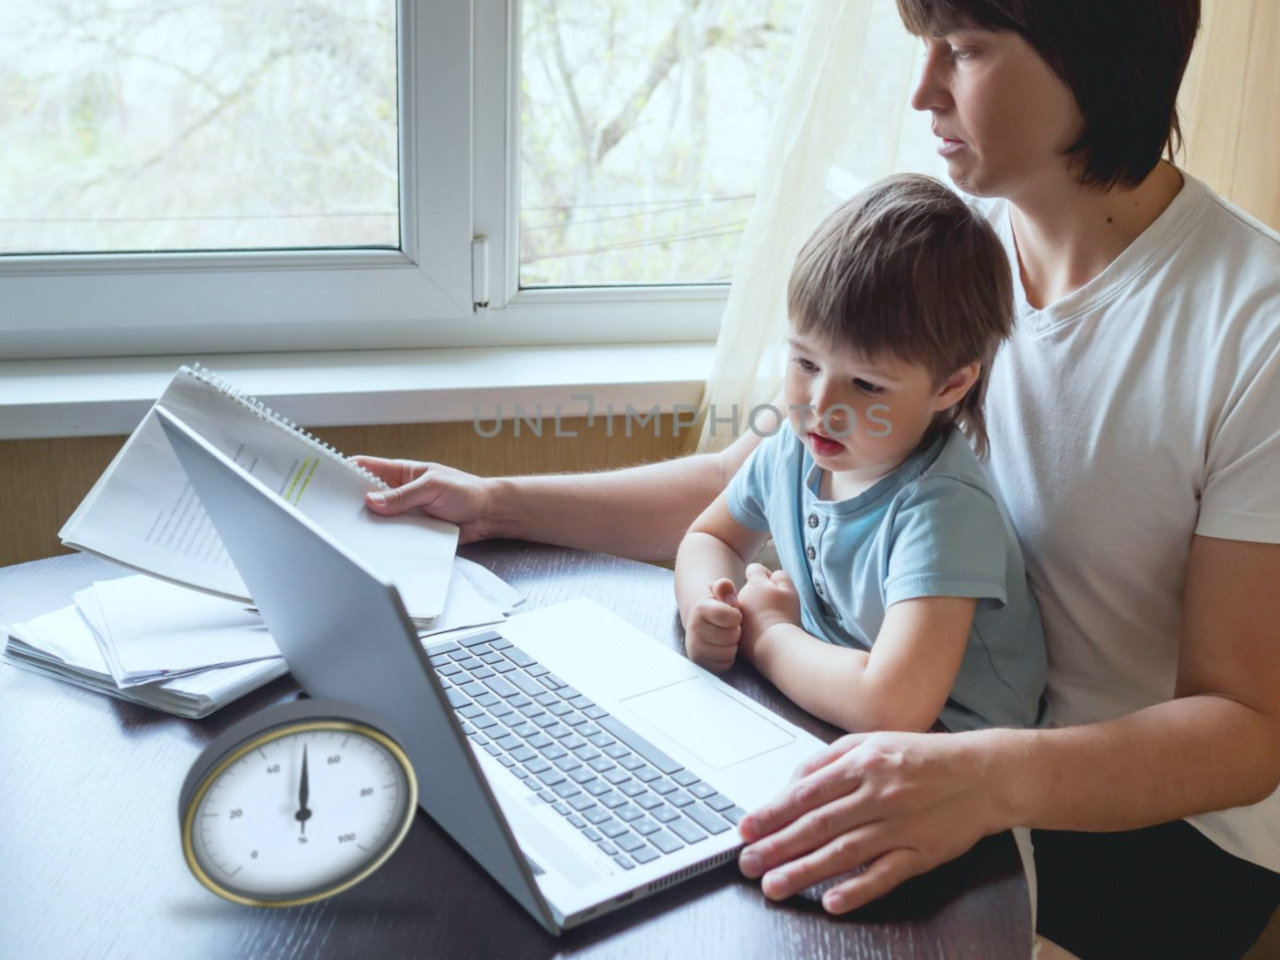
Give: 50 %
